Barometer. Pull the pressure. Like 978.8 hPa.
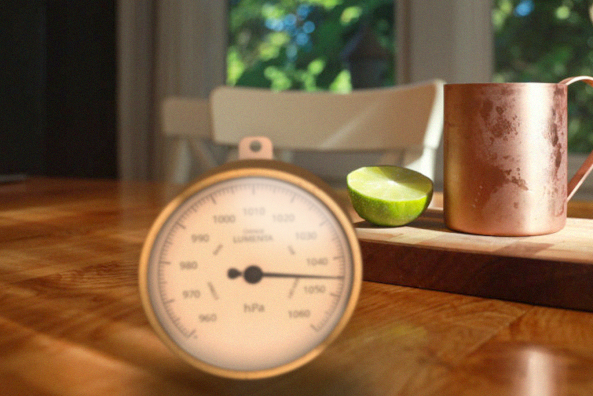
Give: 1045 hPa
